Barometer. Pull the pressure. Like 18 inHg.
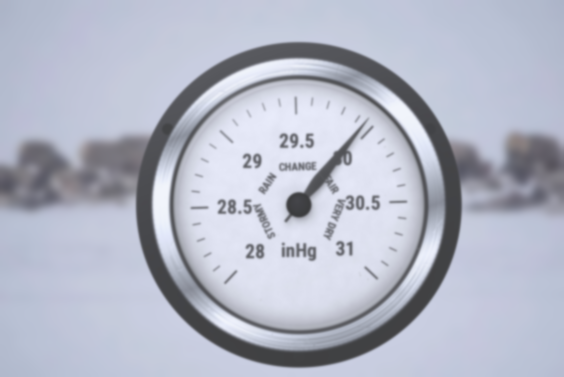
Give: 29.95 inHg
